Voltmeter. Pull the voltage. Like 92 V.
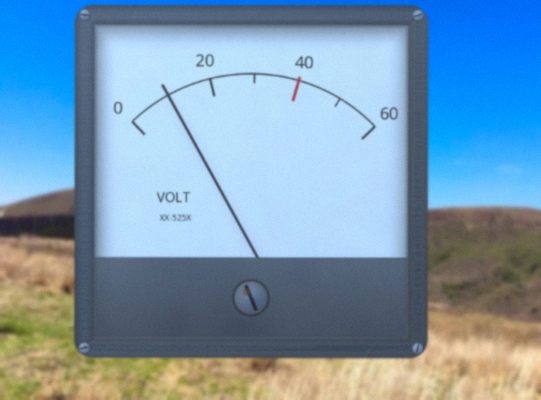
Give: 10 V
